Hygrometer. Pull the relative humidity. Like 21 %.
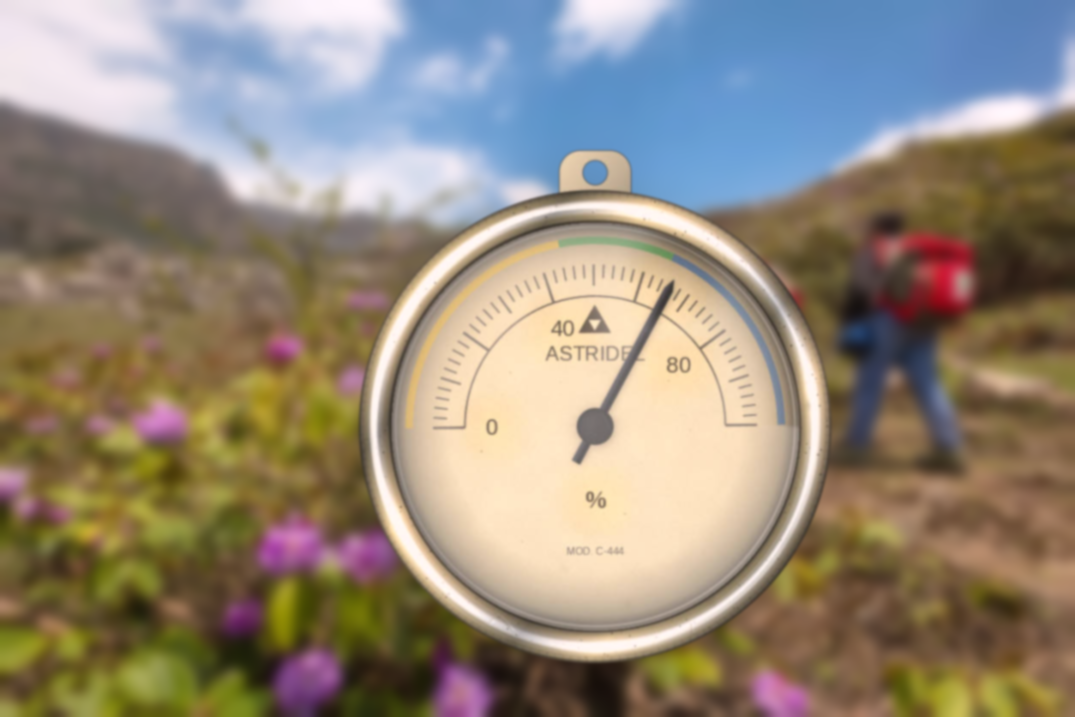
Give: 66 %
